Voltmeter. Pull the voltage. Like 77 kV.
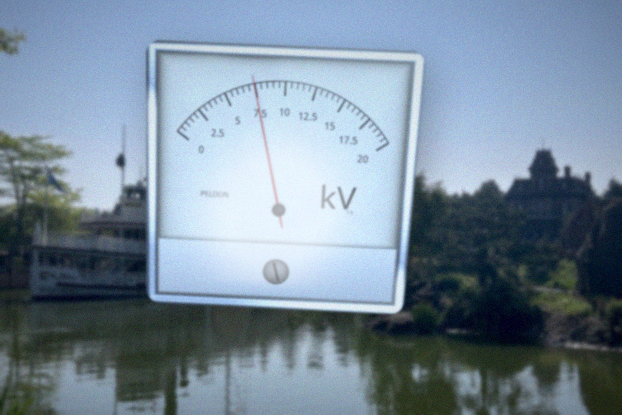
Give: 7.5 kV
